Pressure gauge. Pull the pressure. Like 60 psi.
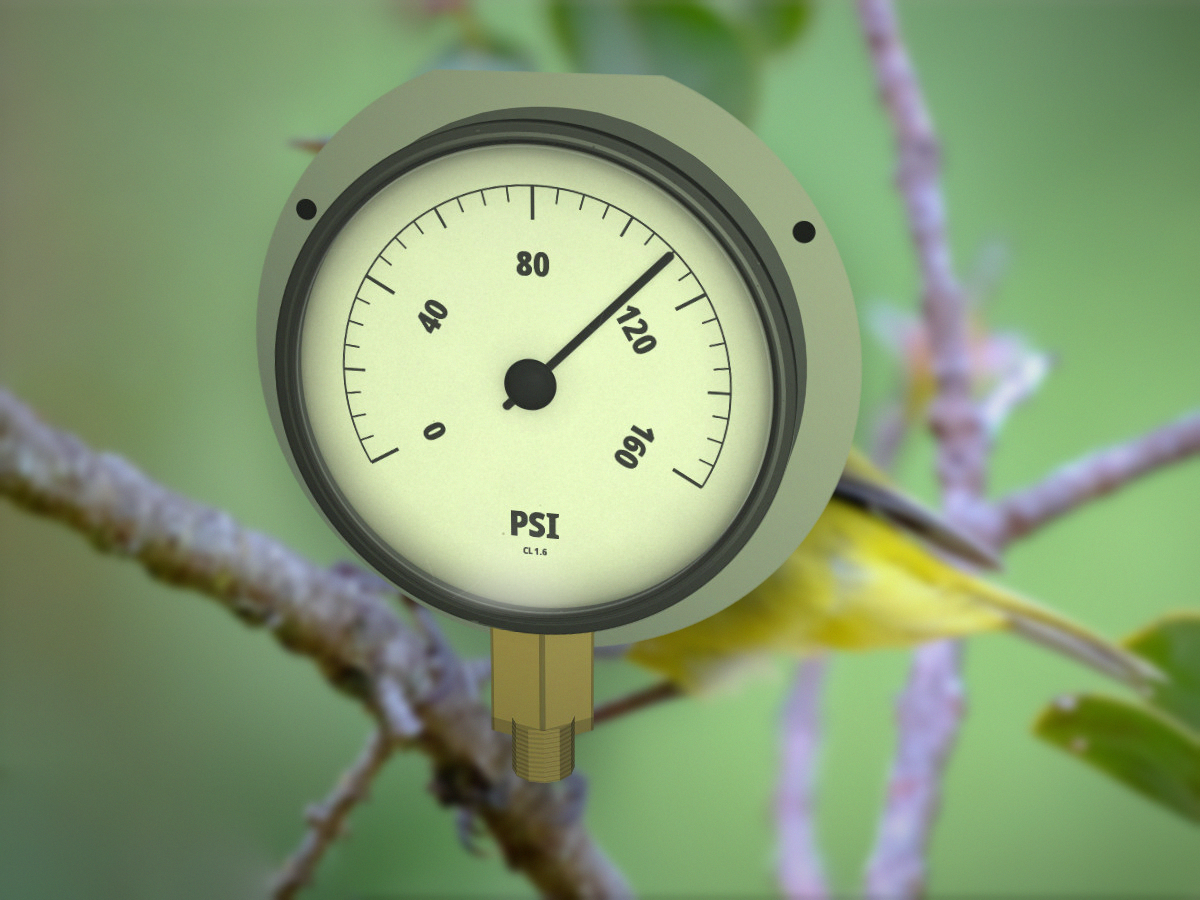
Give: 110 psi
